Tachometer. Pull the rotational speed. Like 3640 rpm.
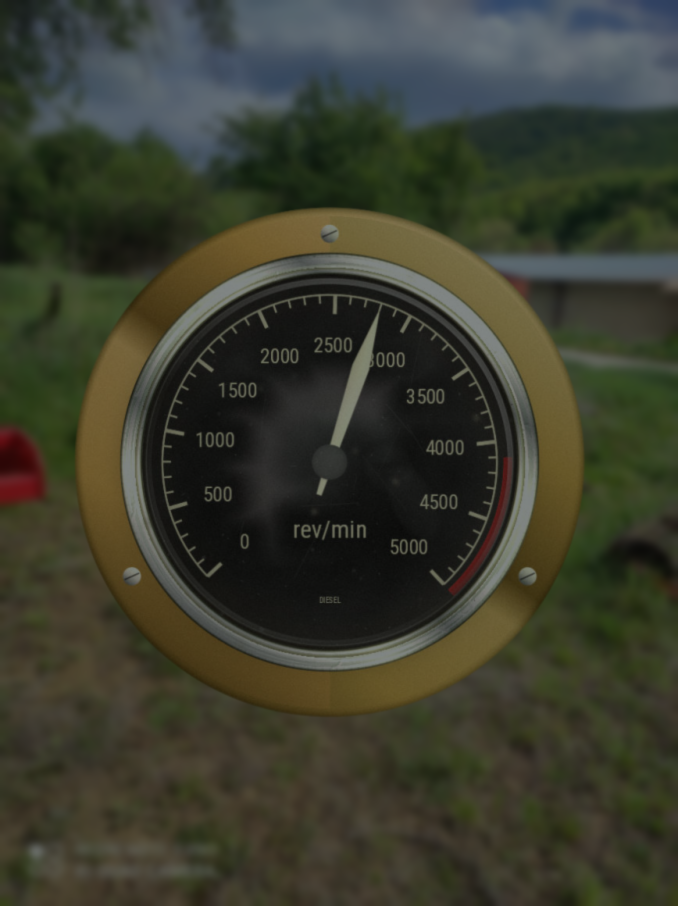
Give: 2800 rpm
